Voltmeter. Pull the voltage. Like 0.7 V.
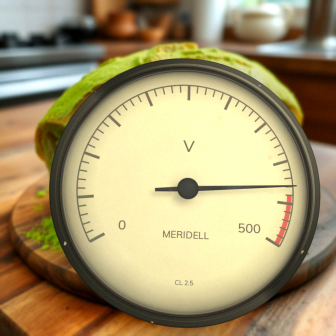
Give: 430 V
